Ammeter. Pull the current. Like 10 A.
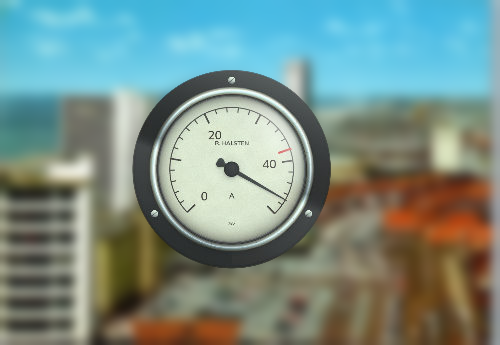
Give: 47 A
